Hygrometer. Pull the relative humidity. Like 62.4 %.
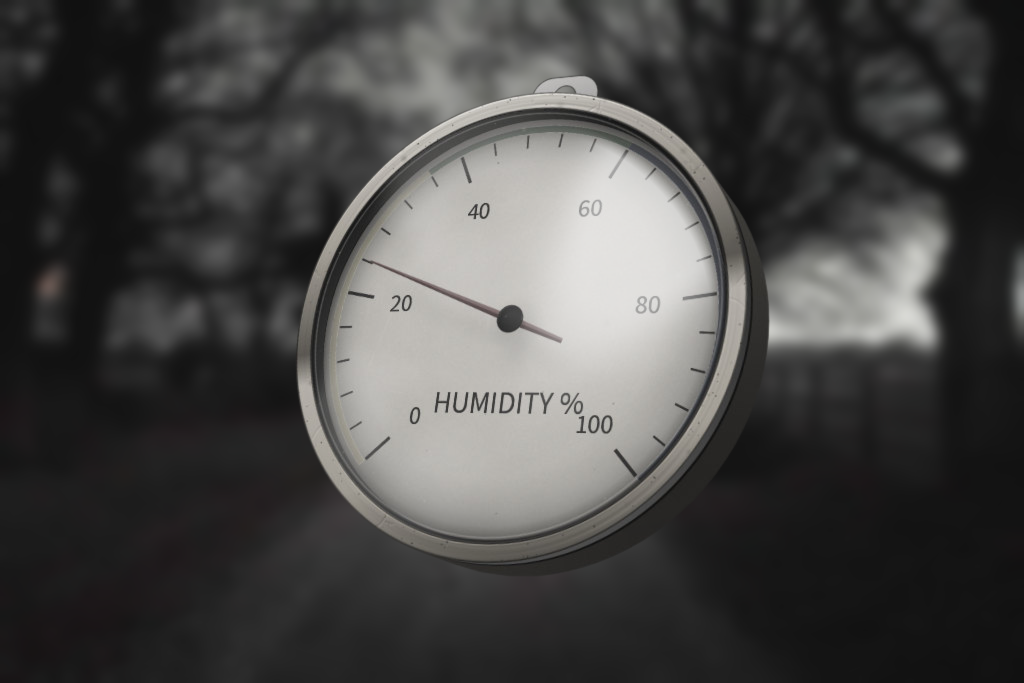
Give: 24 %
